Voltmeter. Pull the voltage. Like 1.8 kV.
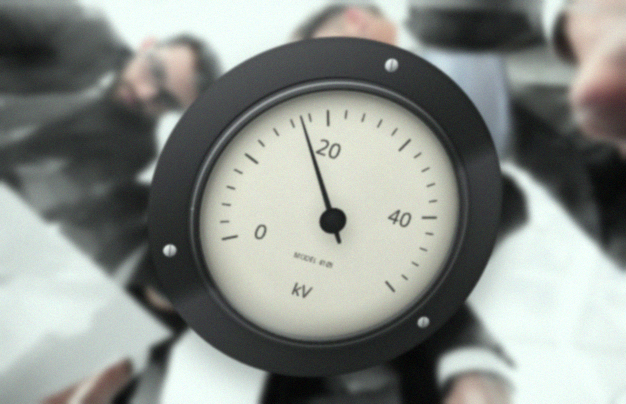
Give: 17 kV
